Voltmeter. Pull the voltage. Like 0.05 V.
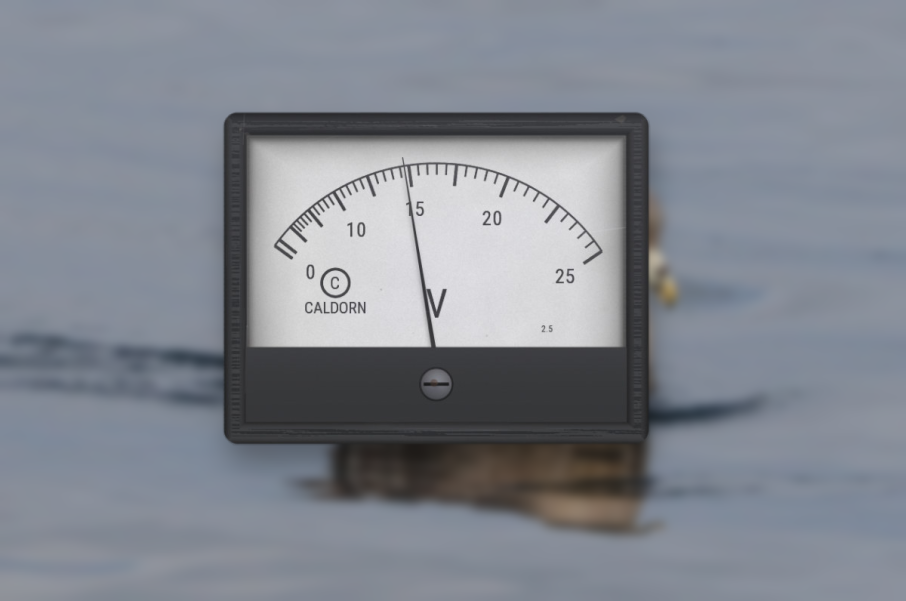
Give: 14.75 V
